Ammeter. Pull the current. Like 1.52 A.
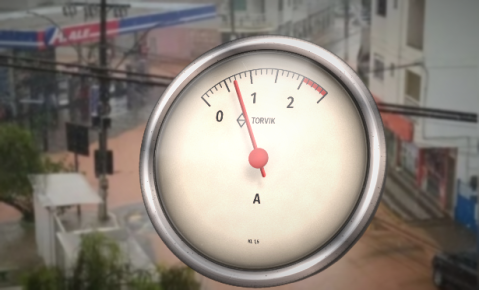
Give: 0.7 A
